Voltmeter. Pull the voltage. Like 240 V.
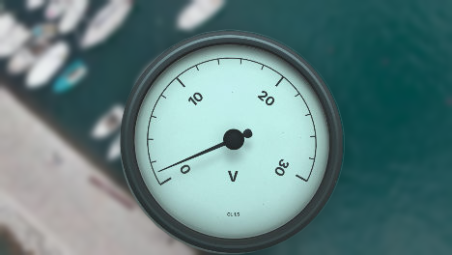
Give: 1 V
